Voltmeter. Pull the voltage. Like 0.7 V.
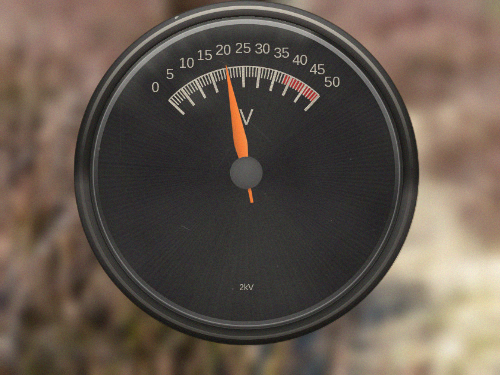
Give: 20 V
